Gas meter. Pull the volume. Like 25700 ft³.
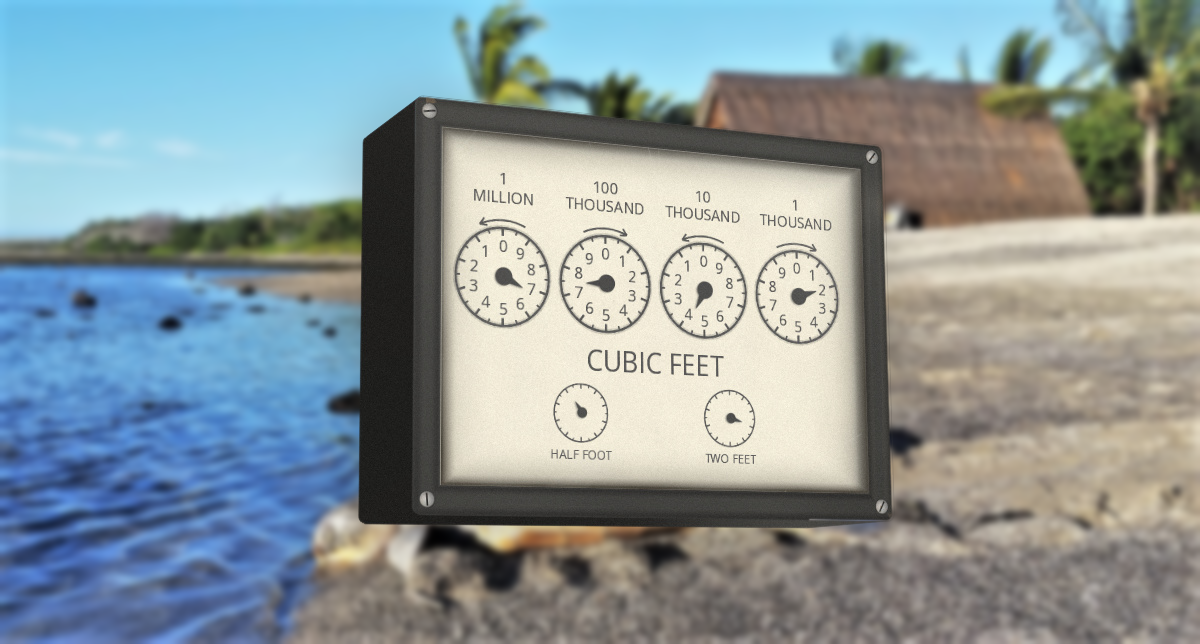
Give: 674200 ft³
